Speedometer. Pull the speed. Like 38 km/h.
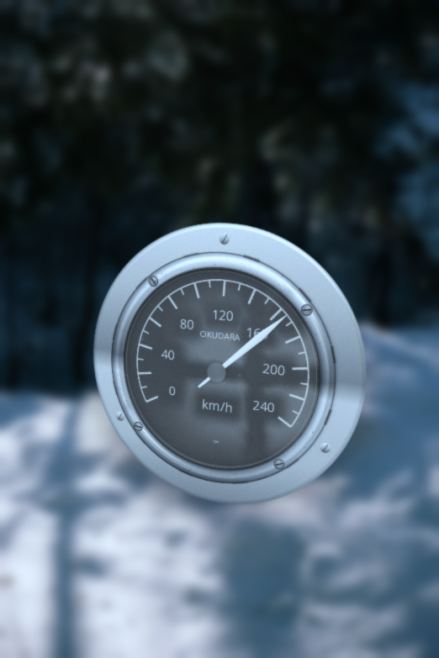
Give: 165 km/h
